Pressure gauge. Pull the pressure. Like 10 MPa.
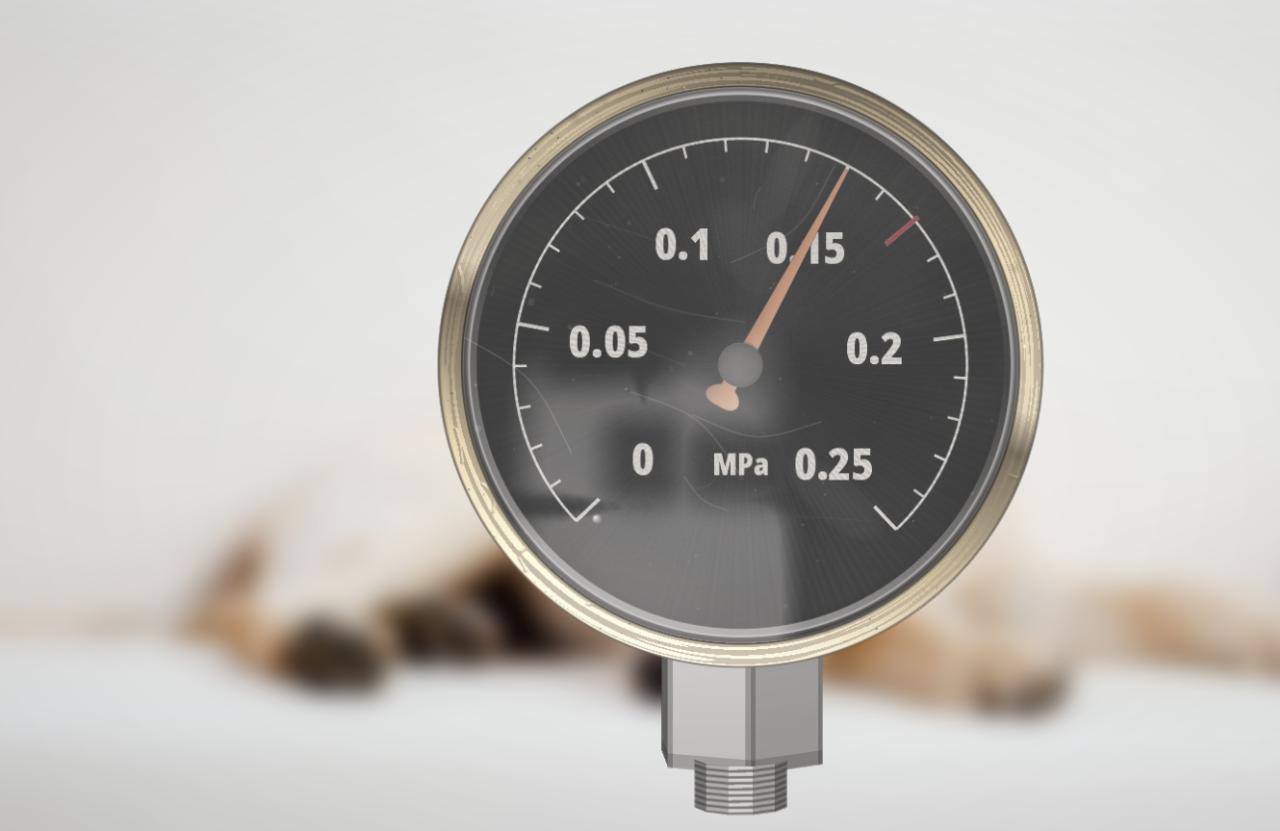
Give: 0.15 MPa
